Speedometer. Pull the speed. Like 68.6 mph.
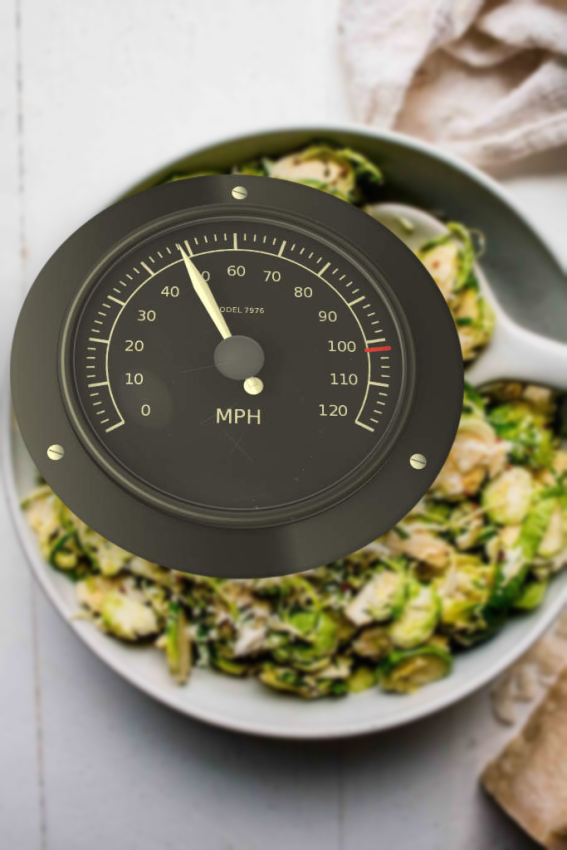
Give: 48 mph
